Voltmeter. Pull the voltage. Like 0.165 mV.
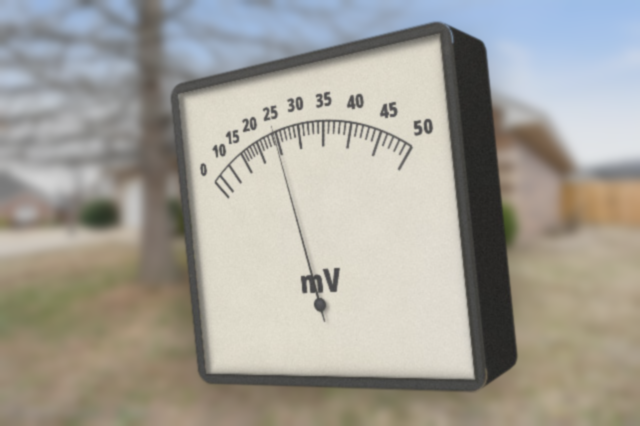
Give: 25 mV
